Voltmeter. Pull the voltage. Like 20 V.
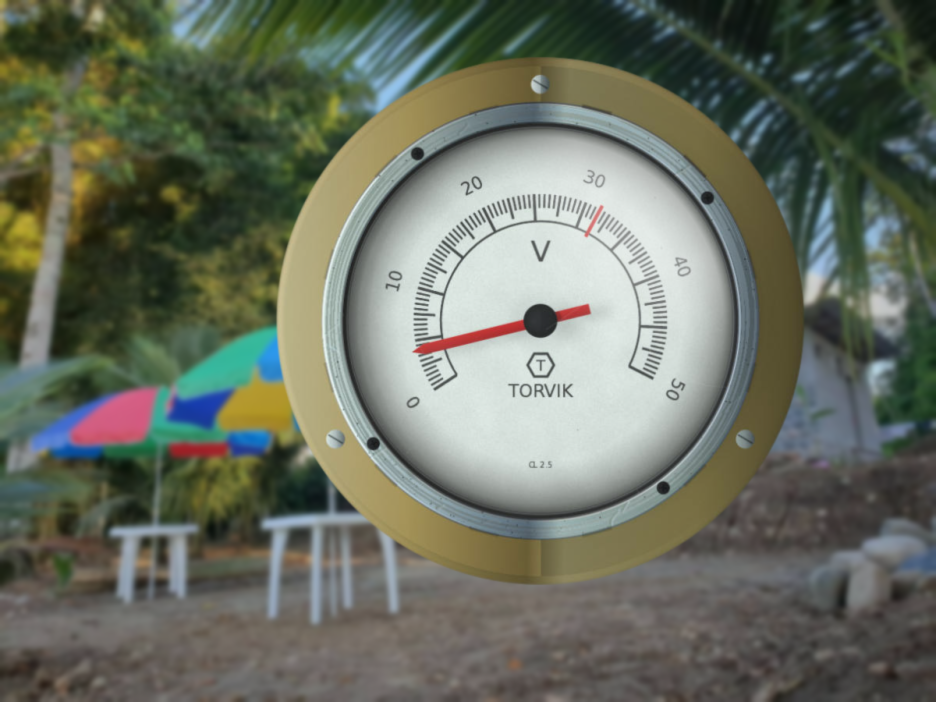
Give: 4 V
